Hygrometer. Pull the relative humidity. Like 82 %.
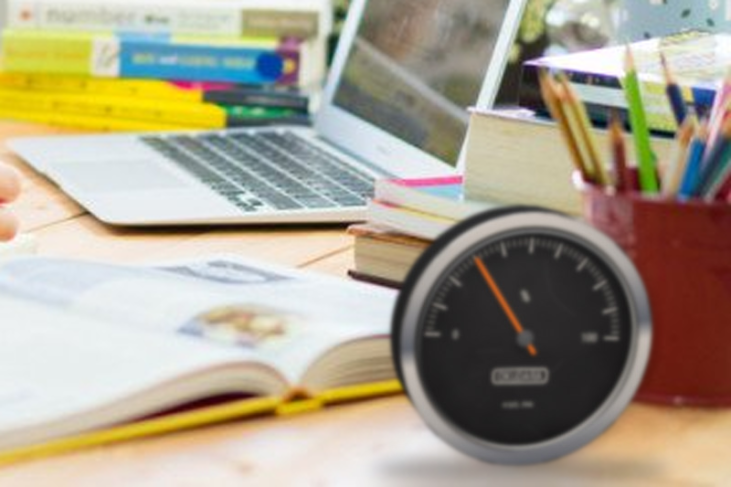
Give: 30 %
